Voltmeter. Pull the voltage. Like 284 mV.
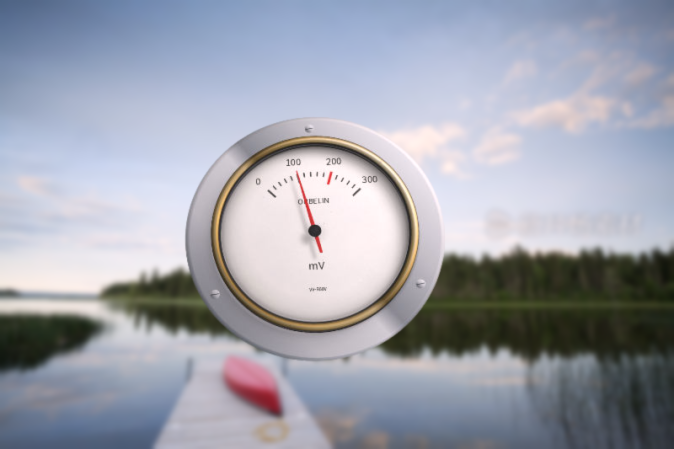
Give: 100 mV
